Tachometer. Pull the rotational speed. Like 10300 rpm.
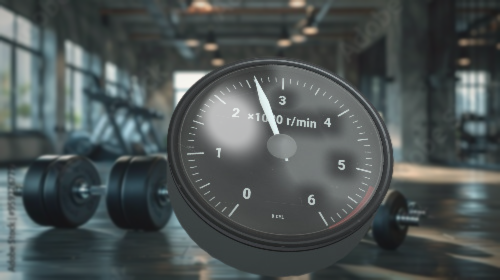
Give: 2600 rpm
